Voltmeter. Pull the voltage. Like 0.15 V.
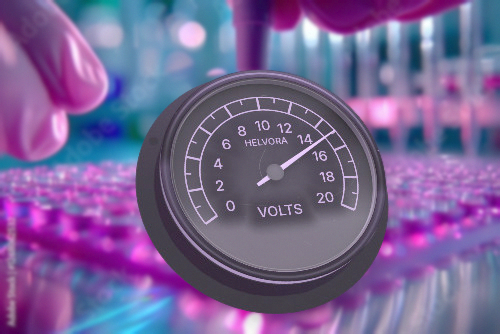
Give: 15 V
